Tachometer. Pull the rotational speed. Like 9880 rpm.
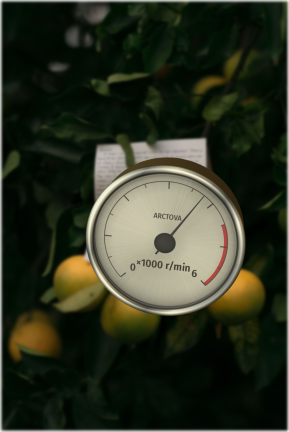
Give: 3750 rpm
